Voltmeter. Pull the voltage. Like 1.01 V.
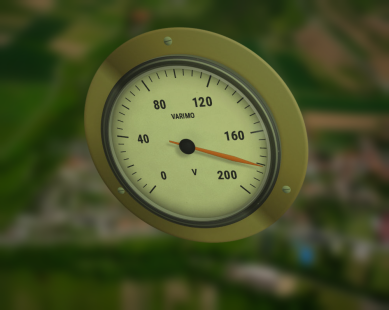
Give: 180 V
